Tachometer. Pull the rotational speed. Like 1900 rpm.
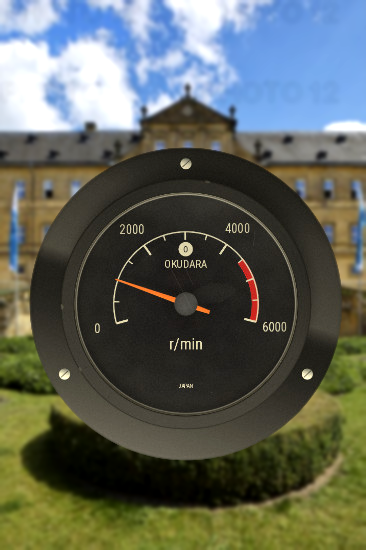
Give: 1000 rpm
